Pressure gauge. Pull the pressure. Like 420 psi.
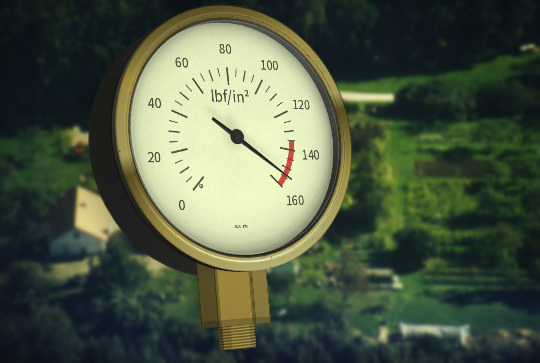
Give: 155 psi
